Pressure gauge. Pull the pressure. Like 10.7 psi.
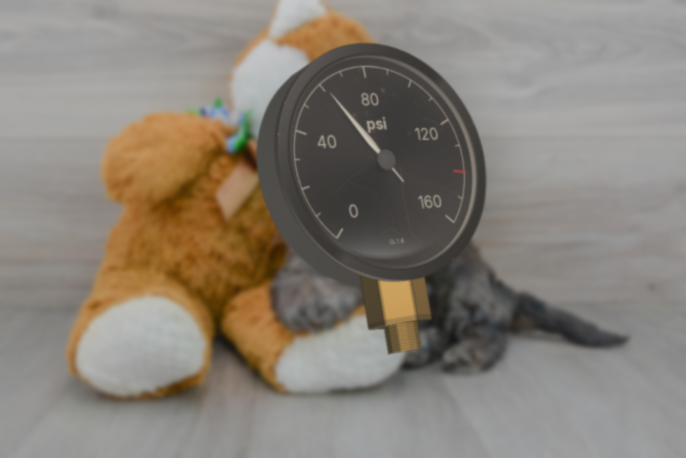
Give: 60 psi
